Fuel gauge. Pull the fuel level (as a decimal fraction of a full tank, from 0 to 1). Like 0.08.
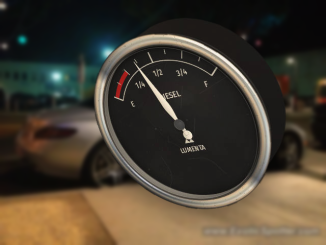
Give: 0.375
